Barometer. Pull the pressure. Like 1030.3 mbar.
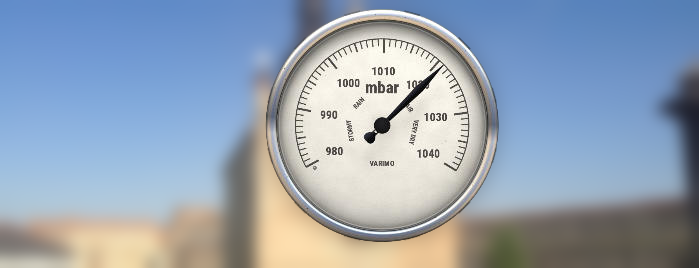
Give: 1021 mbar
